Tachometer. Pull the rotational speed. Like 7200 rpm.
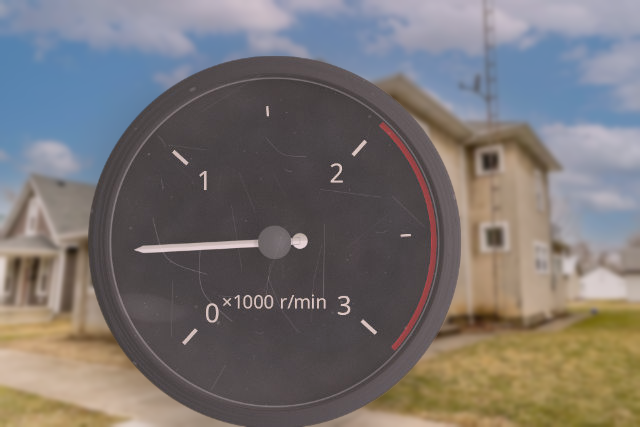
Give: 500 rpm
